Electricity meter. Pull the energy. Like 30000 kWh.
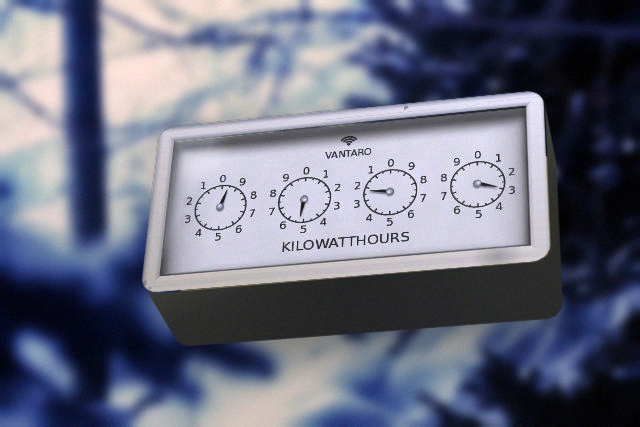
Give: 9523 kWh
